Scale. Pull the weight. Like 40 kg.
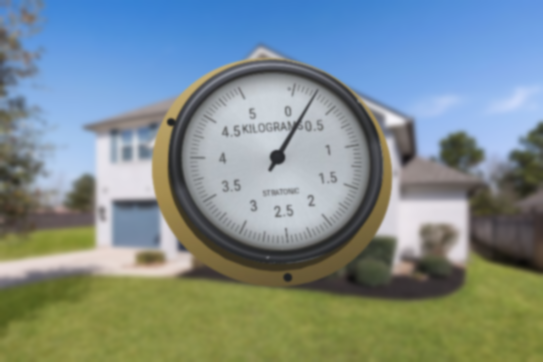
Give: 0.25 kg
